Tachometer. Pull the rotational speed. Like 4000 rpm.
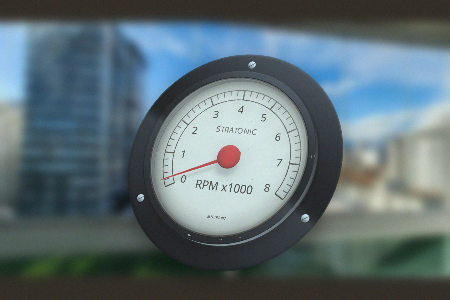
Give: 200 rpm
